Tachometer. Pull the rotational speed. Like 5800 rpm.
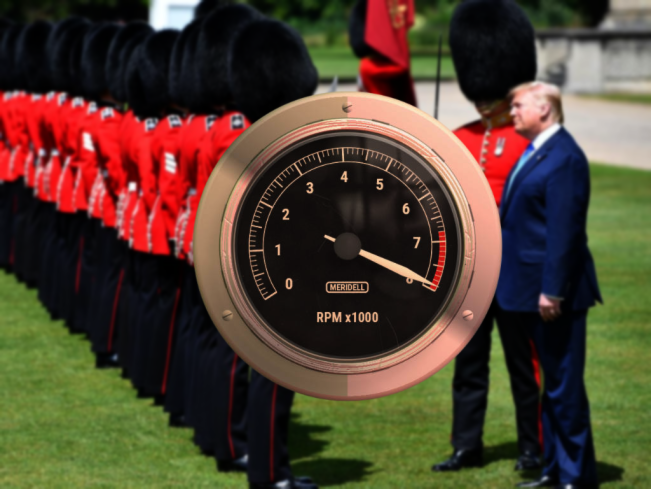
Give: 7900 rpm
